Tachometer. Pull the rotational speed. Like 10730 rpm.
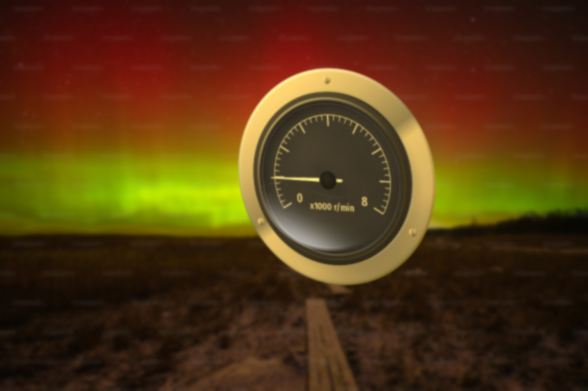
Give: 1000 rpm
